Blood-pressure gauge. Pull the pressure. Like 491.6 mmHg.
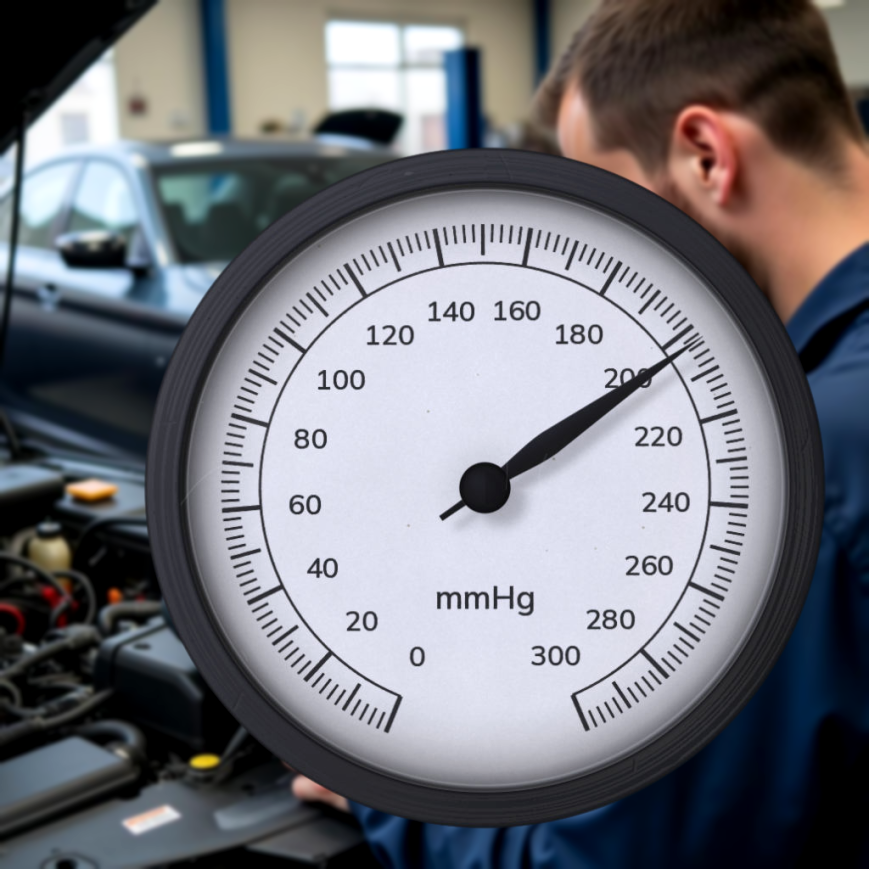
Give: 203 mmHg
